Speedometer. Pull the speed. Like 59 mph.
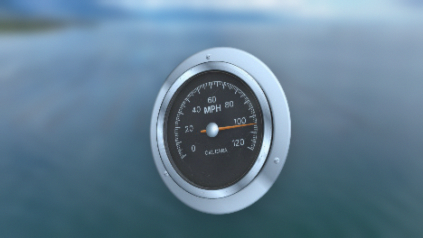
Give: 105 mph
